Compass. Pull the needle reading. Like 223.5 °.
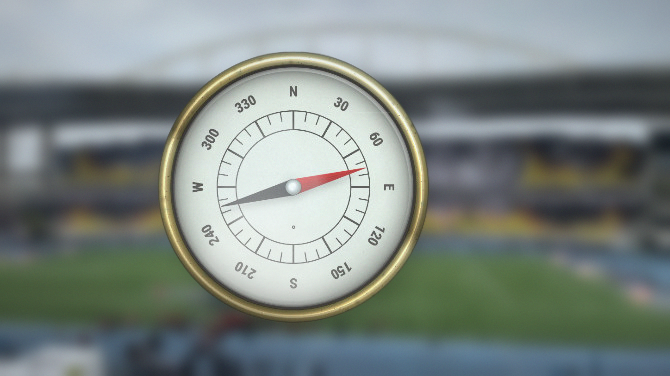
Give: 75 °
